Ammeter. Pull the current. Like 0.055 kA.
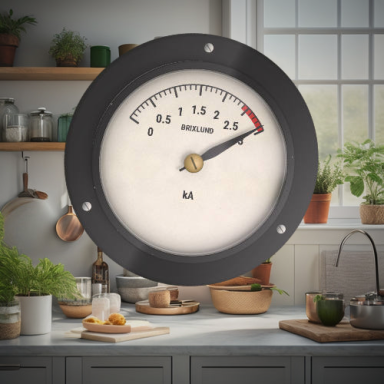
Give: 2.9 kA
